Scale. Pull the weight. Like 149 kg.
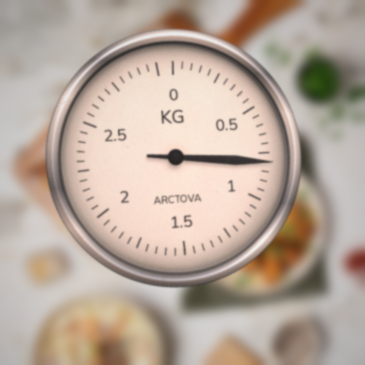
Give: 0.8 kg
